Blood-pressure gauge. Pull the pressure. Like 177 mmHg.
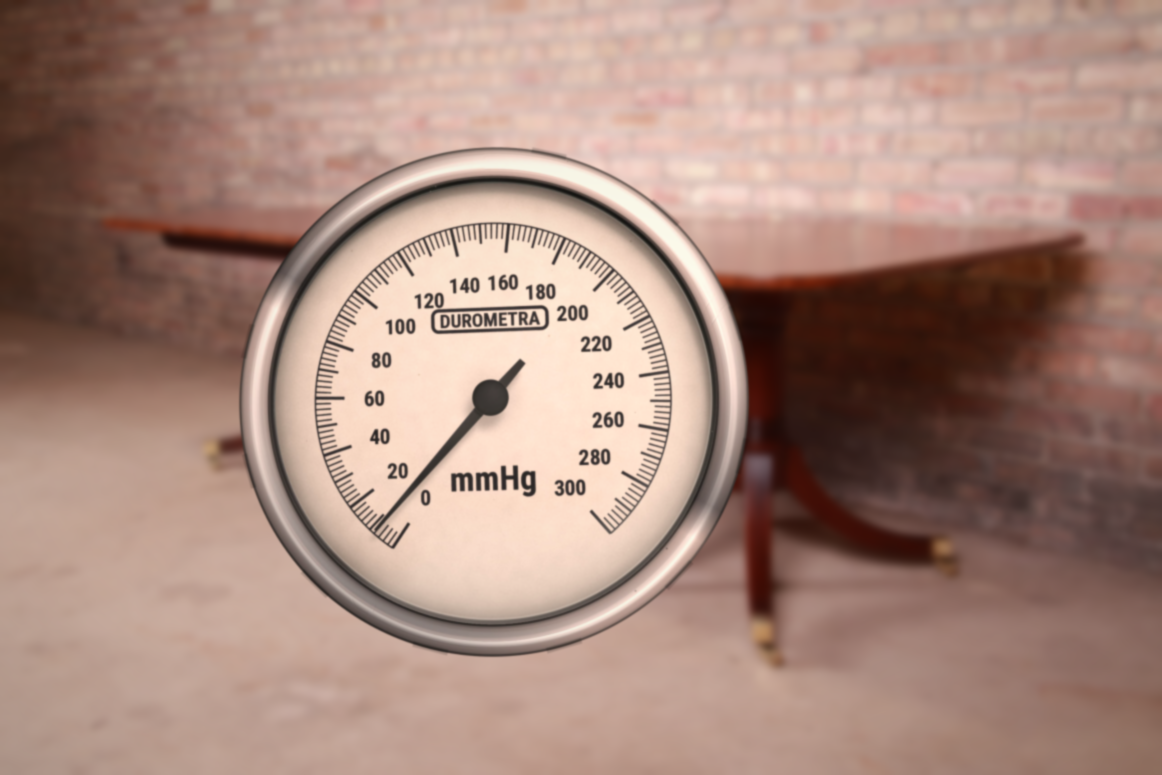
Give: 8 mmHg
